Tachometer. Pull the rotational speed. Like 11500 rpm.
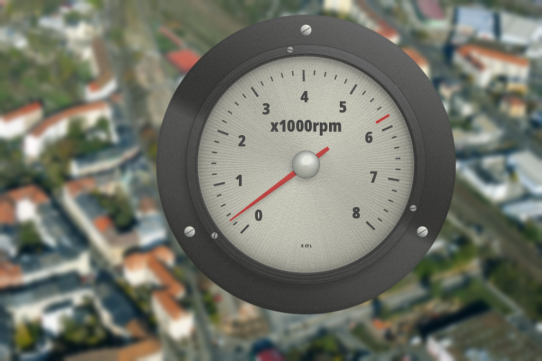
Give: 300 rpm
